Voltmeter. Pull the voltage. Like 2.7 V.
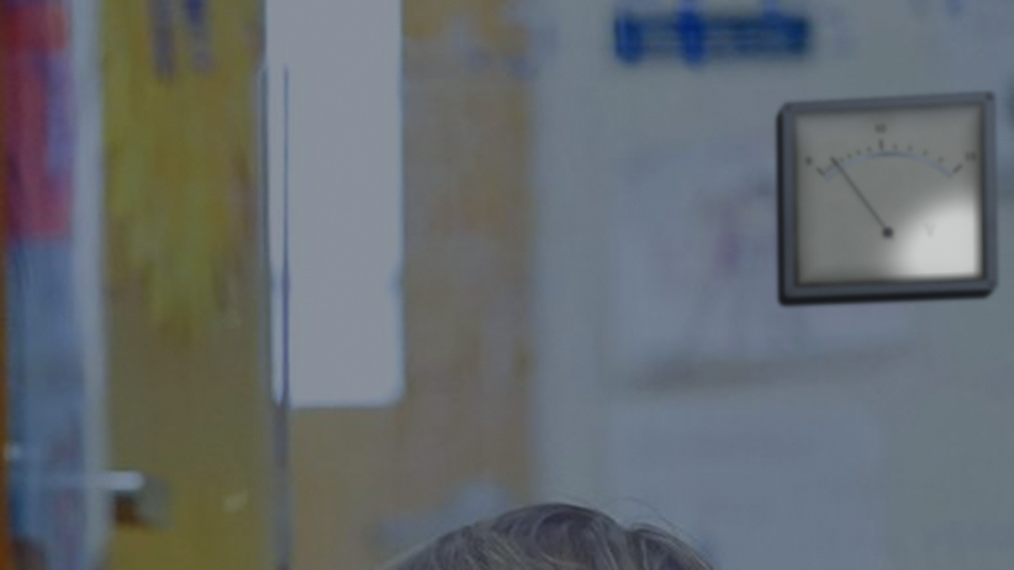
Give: 5 V
